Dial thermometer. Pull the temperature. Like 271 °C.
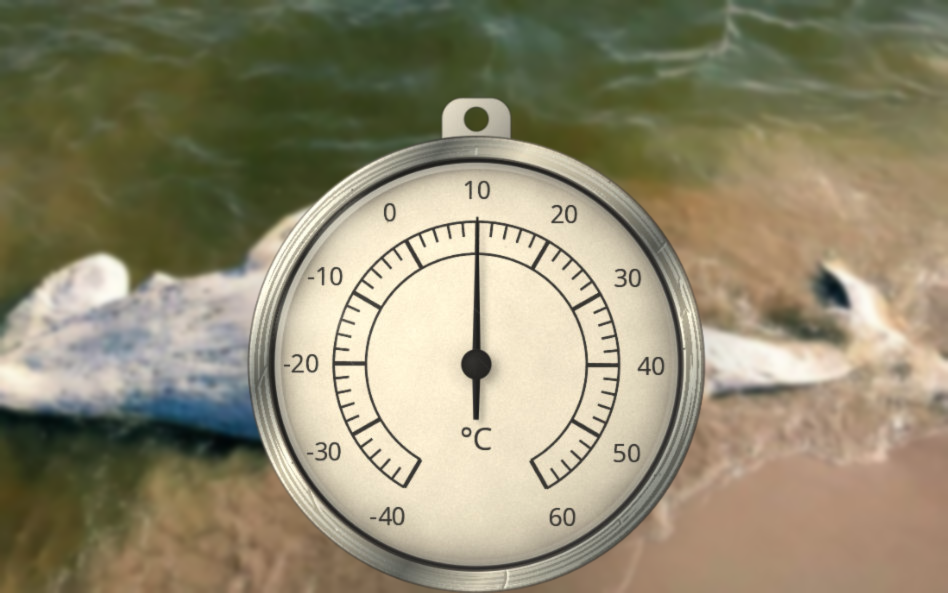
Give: 10 °C
